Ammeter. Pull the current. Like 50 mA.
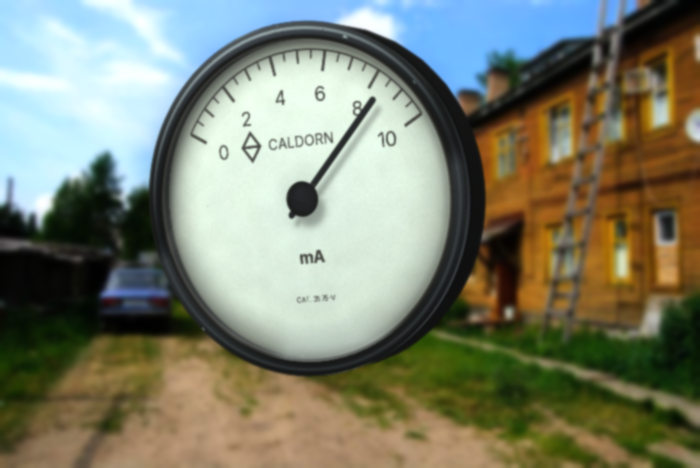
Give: 8.5 mA
